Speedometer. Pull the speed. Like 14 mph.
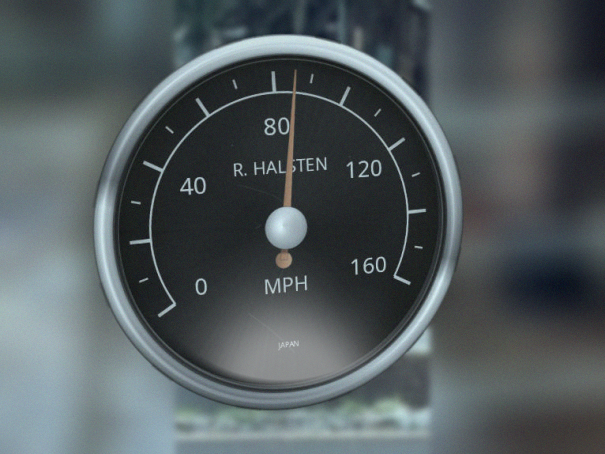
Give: 85 mph
